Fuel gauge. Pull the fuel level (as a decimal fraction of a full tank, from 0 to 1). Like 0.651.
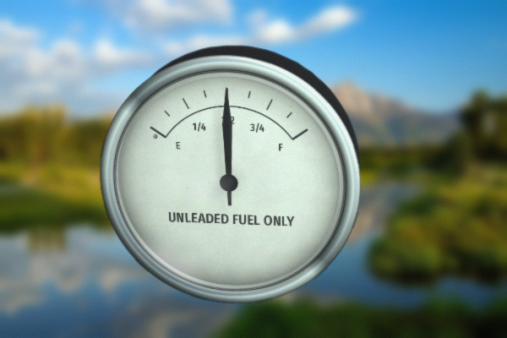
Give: 0.5
